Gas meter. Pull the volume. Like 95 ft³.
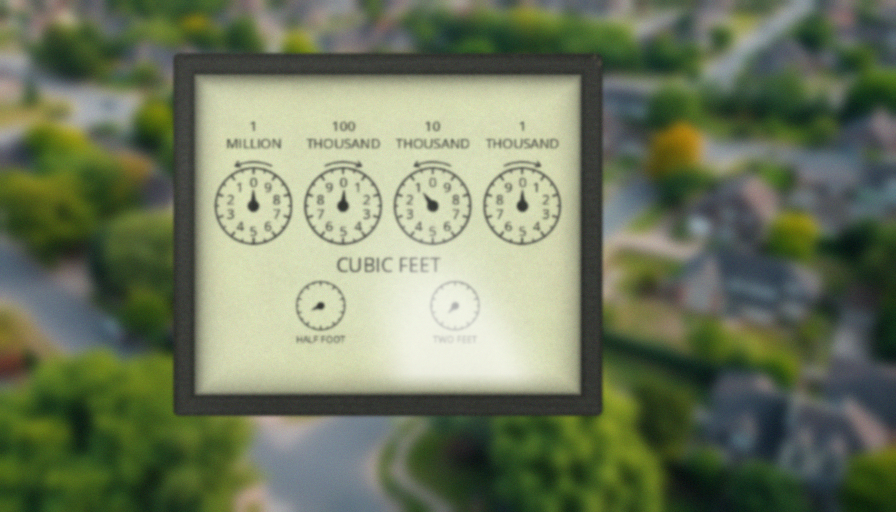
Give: 1000 ft³
